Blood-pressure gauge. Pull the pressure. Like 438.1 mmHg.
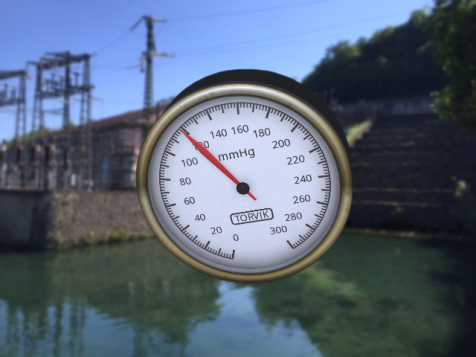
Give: 120 mmHg
